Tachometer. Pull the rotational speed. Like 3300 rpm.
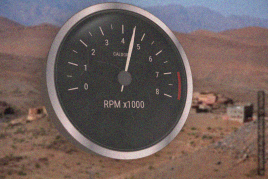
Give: 4500 rpm
